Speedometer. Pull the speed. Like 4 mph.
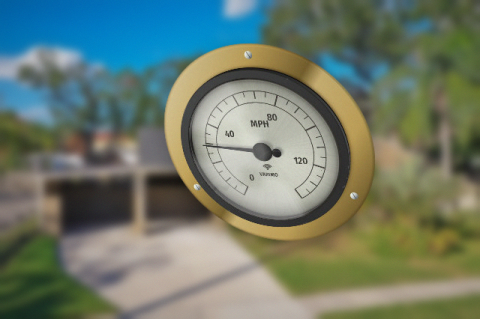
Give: 30 mph
